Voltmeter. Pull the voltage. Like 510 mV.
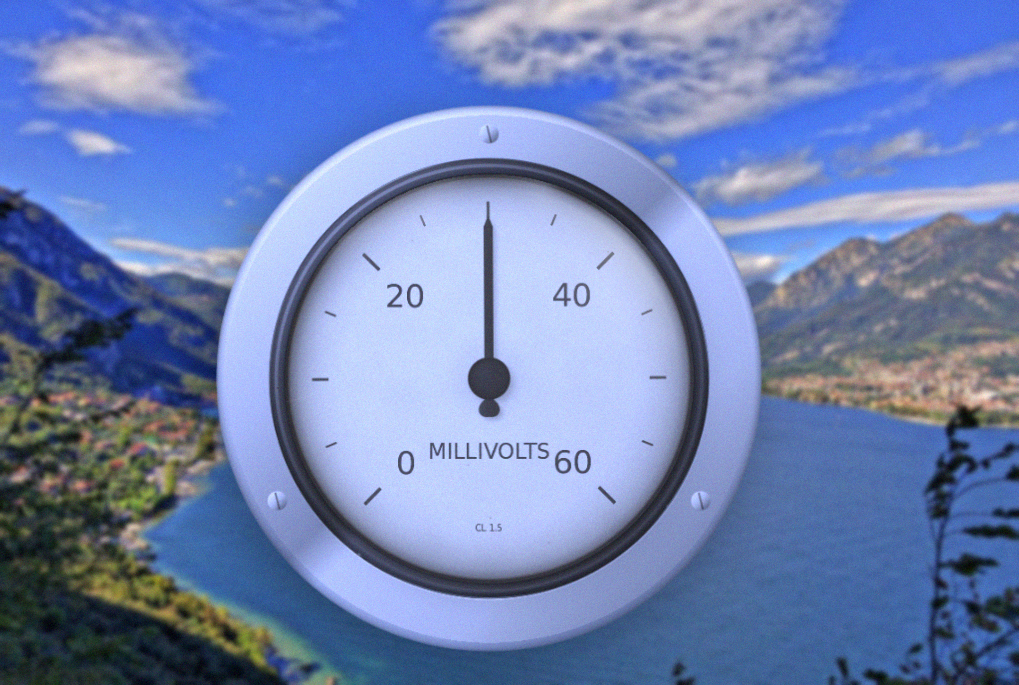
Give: 30 mV
